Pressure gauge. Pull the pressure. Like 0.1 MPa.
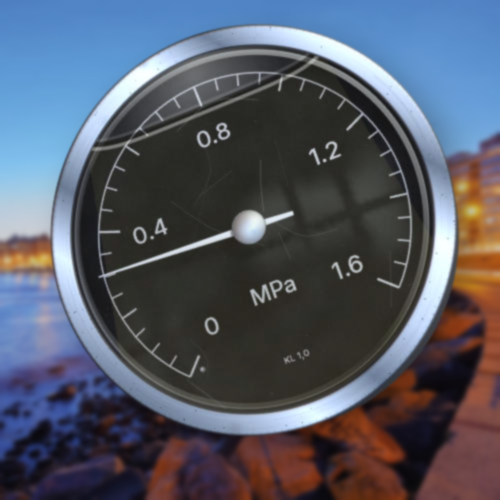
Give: 0.3 MPa
